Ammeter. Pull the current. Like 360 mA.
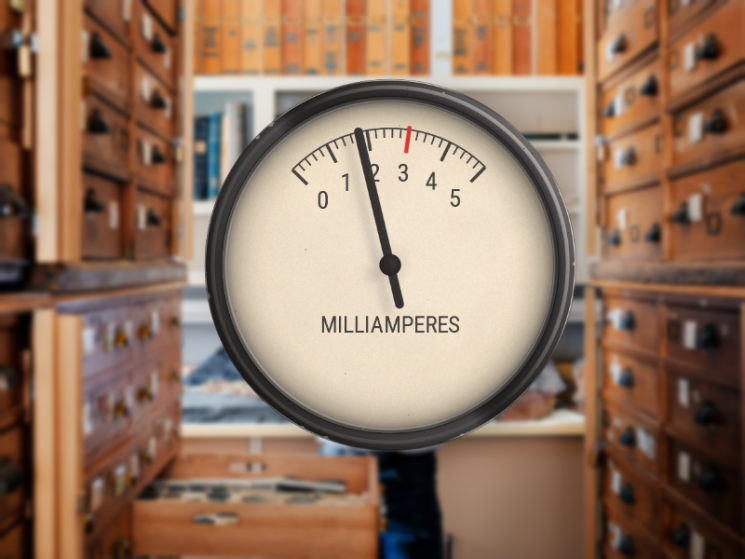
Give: 1.8 mA
